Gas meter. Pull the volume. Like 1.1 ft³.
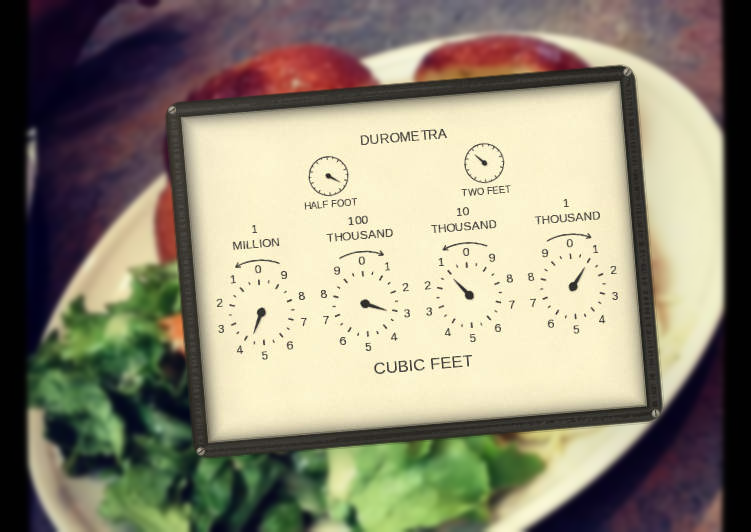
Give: 431100 ft³
